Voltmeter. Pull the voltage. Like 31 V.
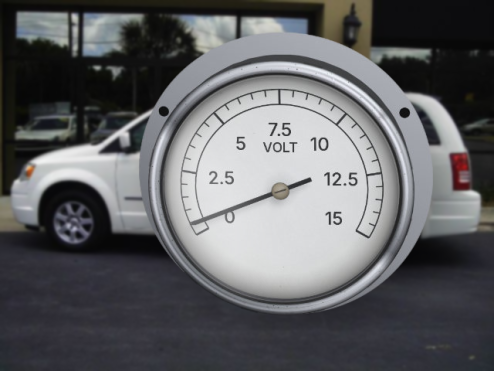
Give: 0.5 V
